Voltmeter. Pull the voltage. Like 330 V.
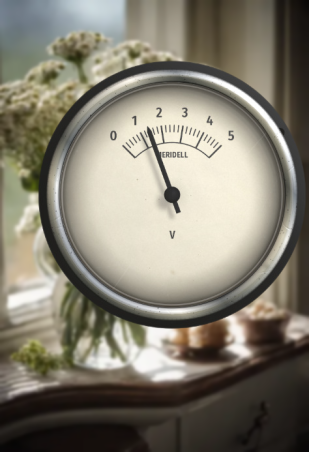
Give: 1.4 V
